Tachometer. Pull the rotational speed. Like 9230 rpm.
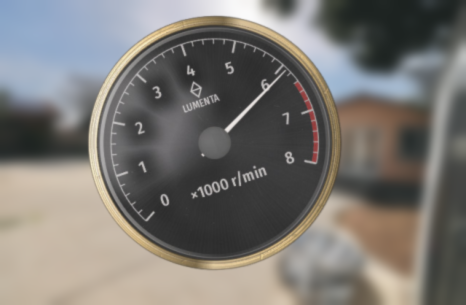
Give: 6100 rpm
